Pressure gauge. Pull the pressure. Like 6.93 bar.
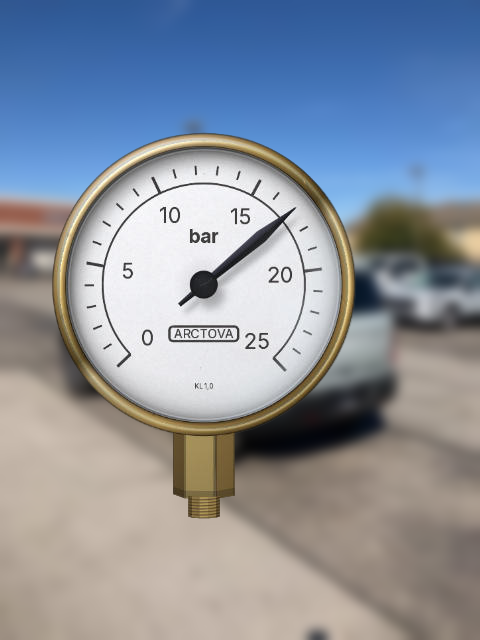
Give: 17 bar
